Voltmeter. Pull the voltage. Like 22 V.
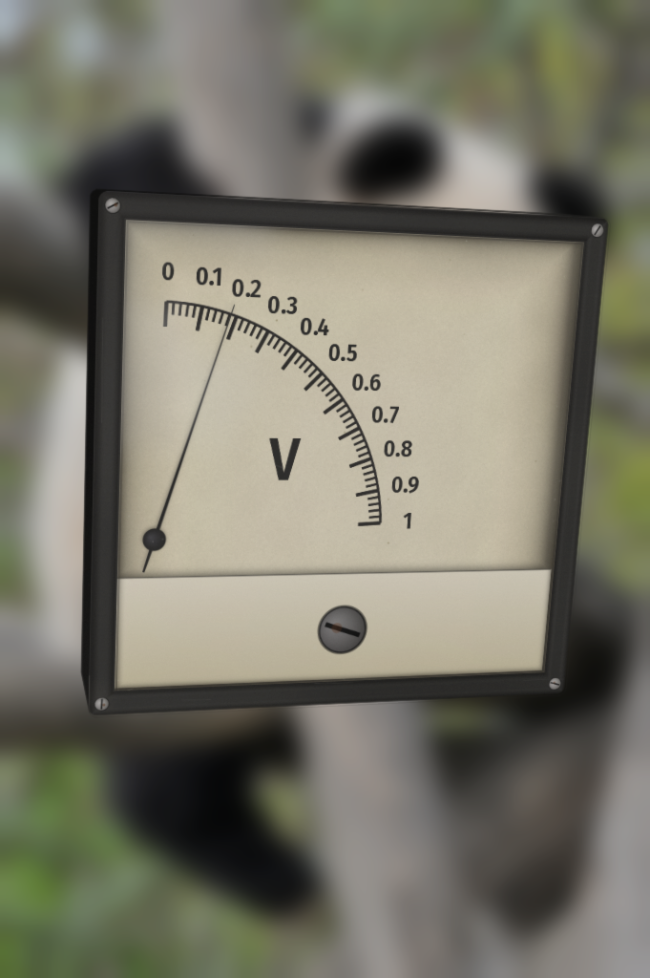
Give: 0.18 V
